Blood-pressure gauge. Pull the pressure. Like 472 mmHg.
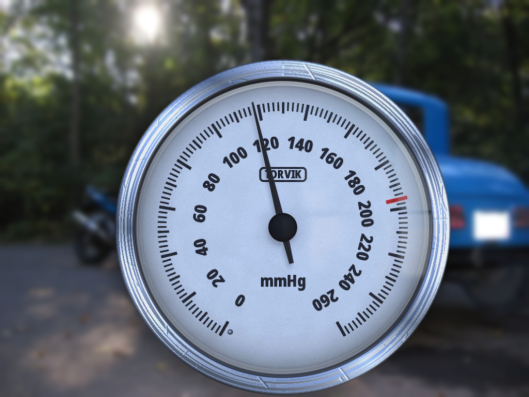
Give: 118 mmHg
